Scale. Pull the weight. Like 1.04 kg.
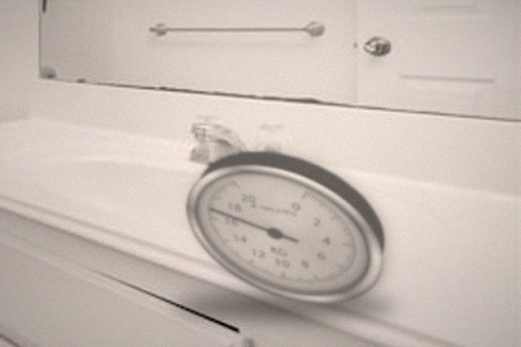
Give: 17 kg
